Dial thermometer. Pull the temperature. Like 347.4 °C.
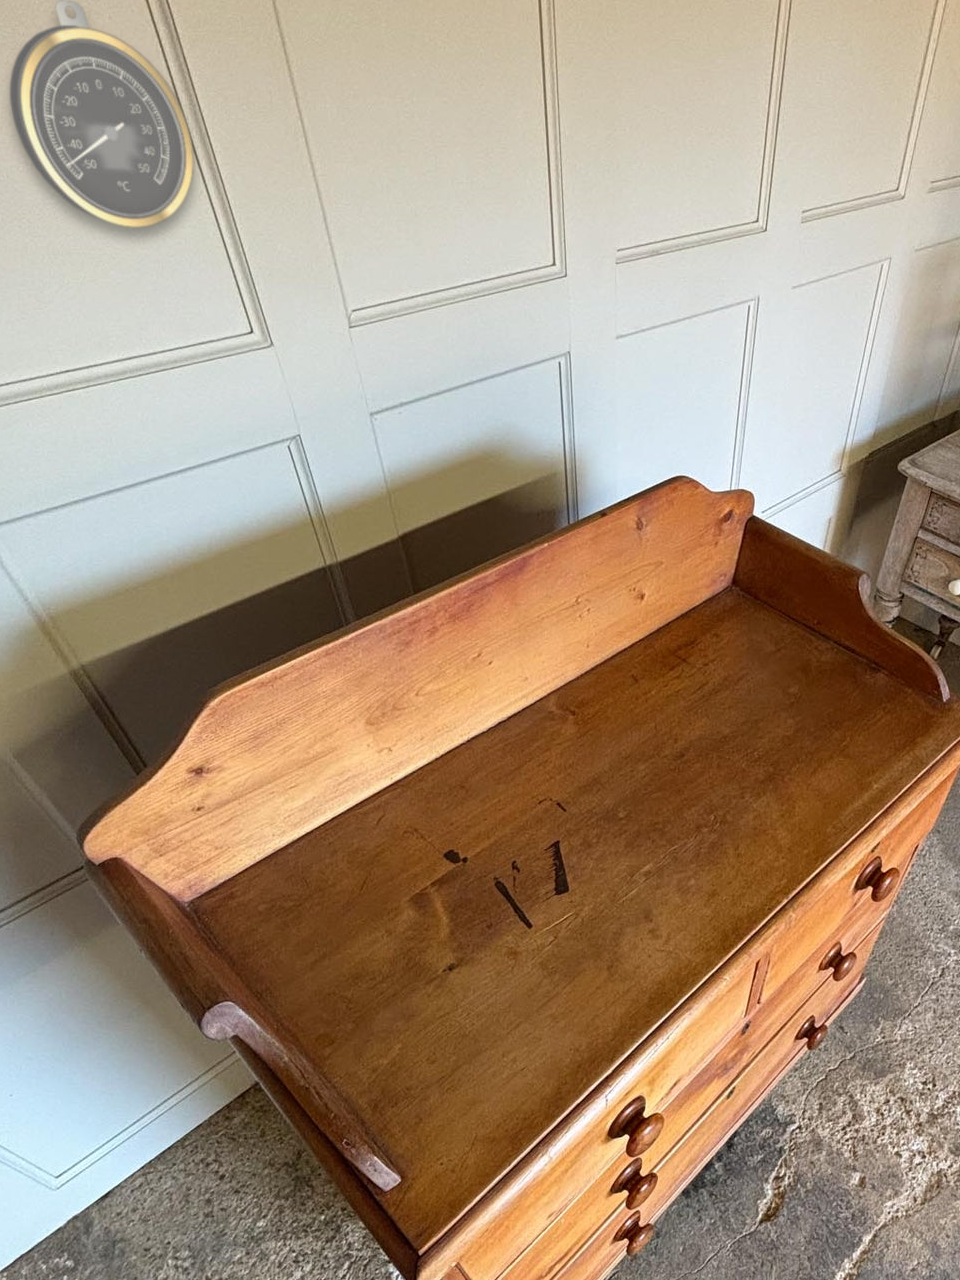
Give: -45 °C
